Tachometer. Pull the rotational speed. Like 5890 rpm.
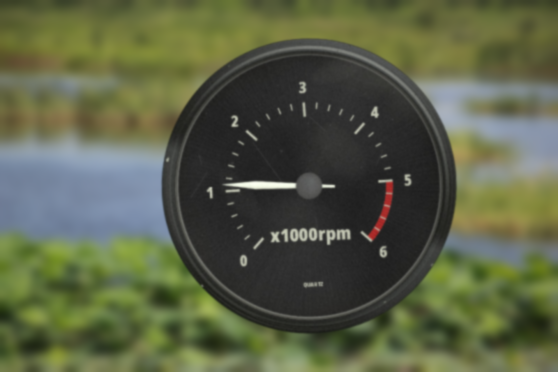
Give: 1100 rpm
